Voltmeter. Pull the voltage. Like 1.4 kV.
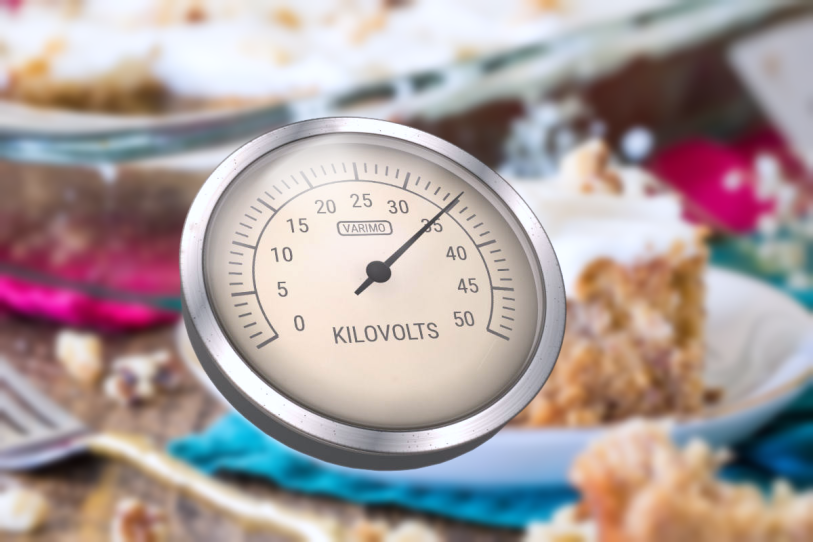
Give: 35 kV
